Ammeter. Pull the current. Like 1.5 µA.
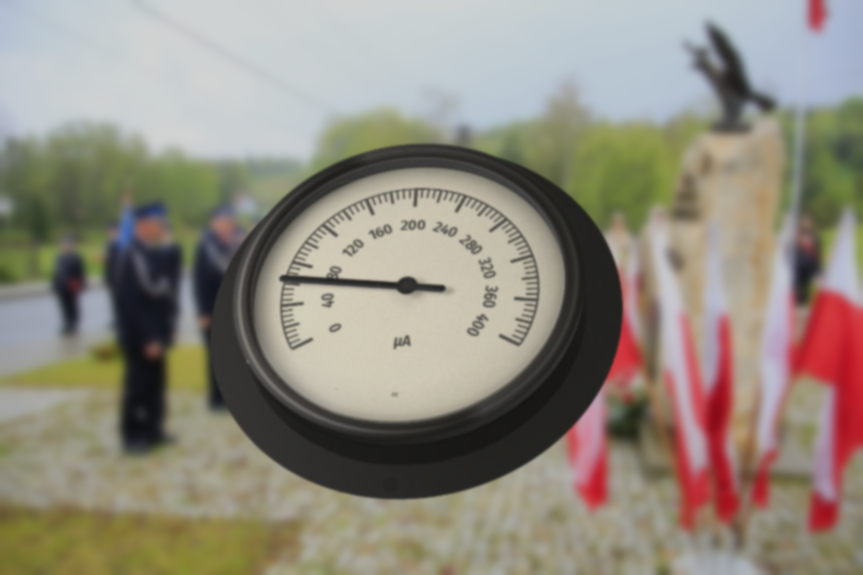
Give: 60 µA
